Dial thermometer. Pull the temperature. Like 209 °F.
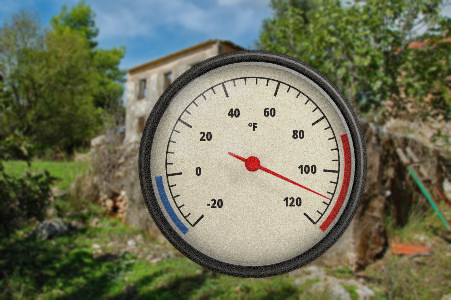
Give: 110 °F
